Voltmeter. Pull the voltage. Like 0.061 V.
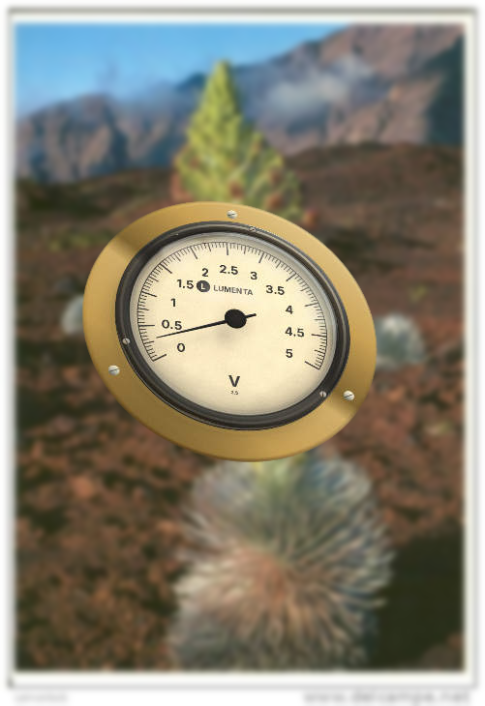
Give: 0.25 V
